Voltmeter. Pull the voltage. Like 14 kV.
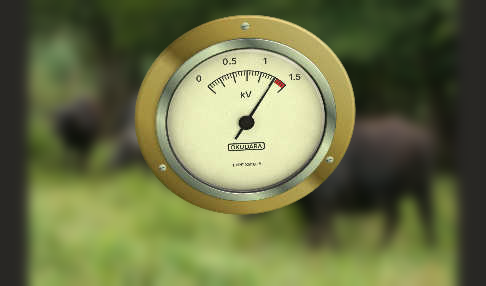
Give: 1.25 kV
